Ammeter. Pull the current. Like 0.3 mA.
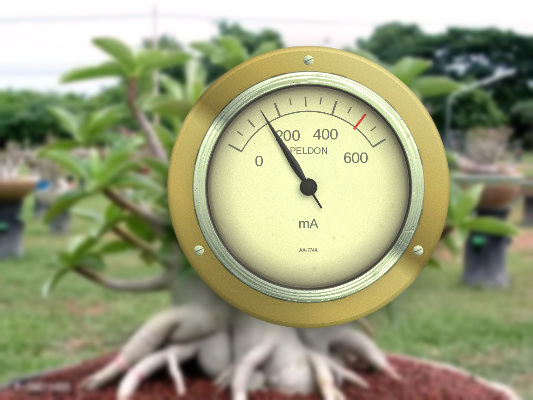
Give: 150 mA
